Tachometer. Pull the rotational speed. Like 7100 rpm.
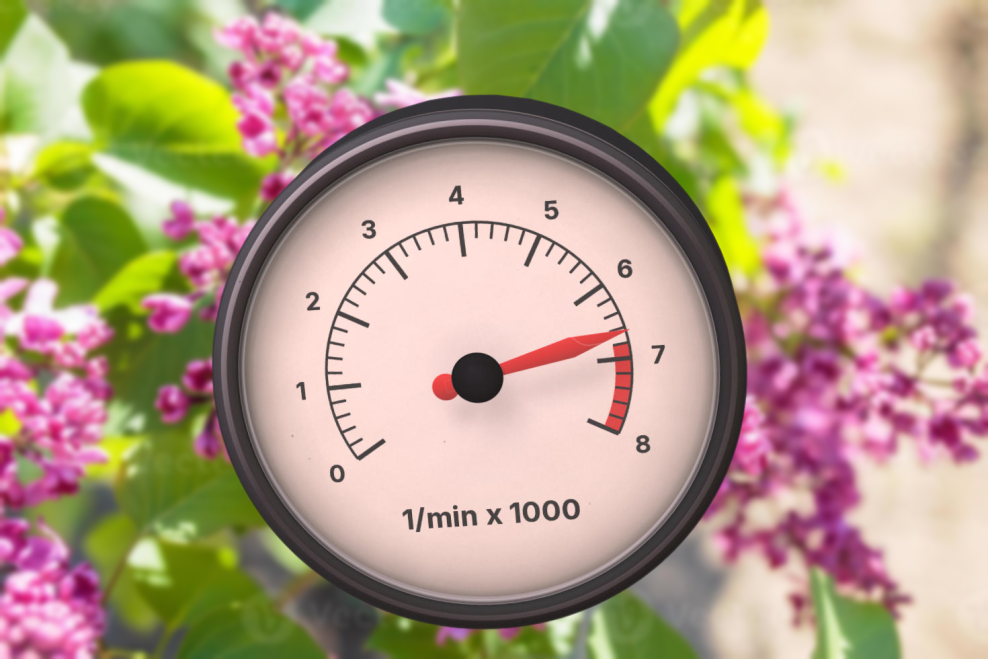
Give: 6600 rpm
